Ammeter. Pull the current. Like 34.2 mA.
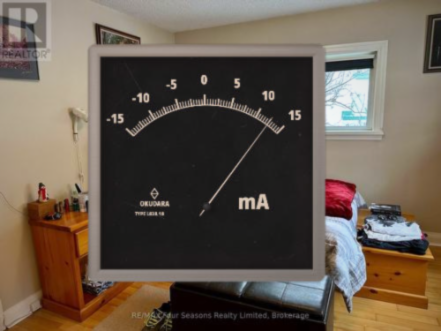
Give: 12.5 mA
